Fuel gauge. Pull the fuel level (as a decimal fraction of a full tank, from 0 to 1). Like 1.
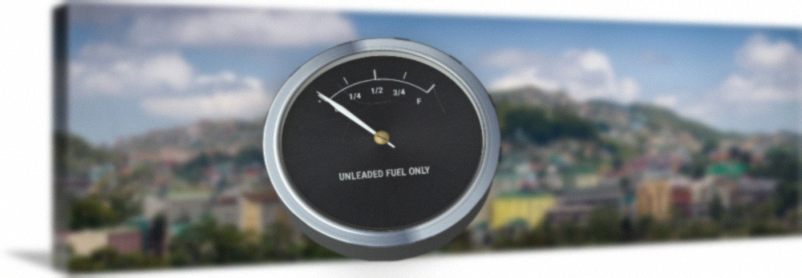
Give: 0
